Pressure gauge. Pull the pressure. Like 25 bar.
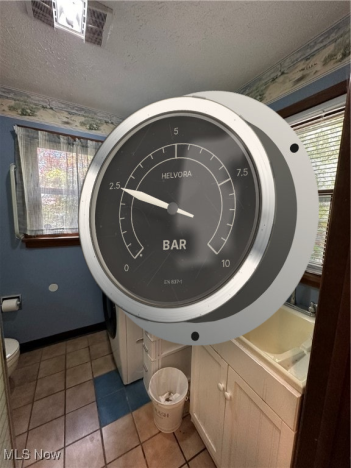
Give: 2.5 bar
